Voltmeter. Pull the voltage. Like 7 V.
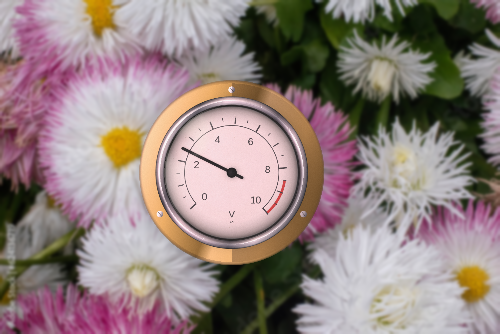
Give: 2.5 V
